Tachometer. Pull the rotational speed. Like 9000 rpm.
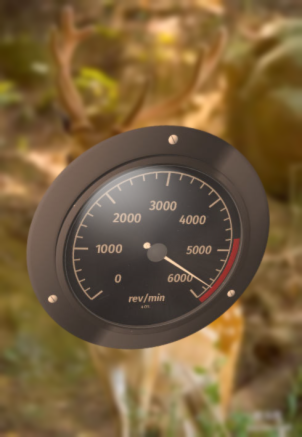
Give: 5700 rpm
